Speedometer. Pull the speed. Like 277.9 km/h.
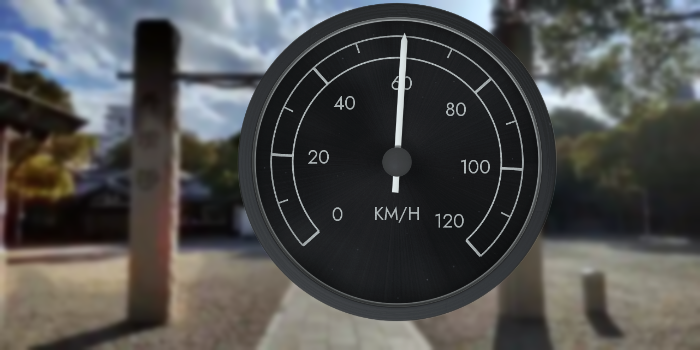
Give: 60 km/h
